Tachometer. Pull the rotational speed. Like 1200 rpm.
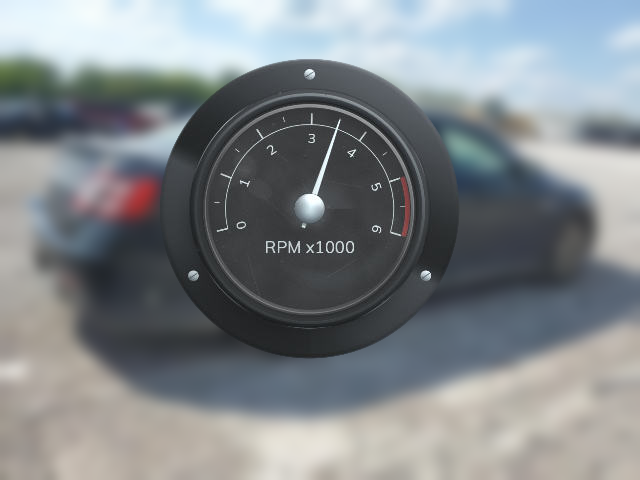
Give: 3500 rpm
